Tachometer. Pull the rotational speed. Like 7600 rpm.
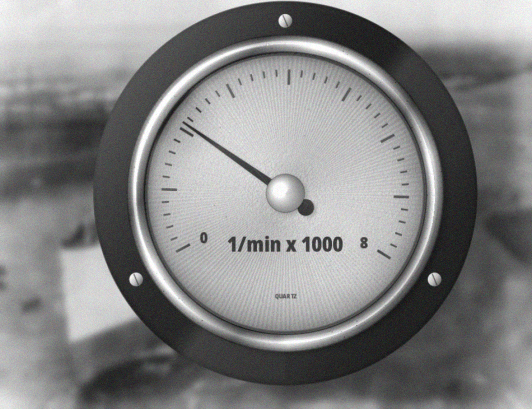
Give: 2100 rpm
